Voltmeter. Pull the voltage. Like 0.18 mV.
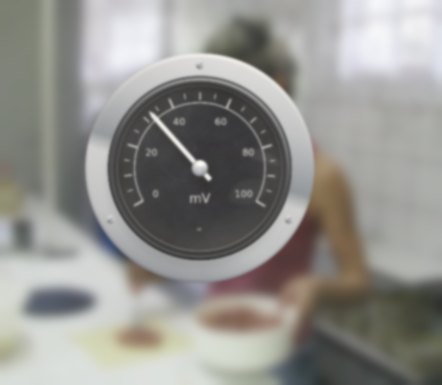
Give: 32.5 mV
